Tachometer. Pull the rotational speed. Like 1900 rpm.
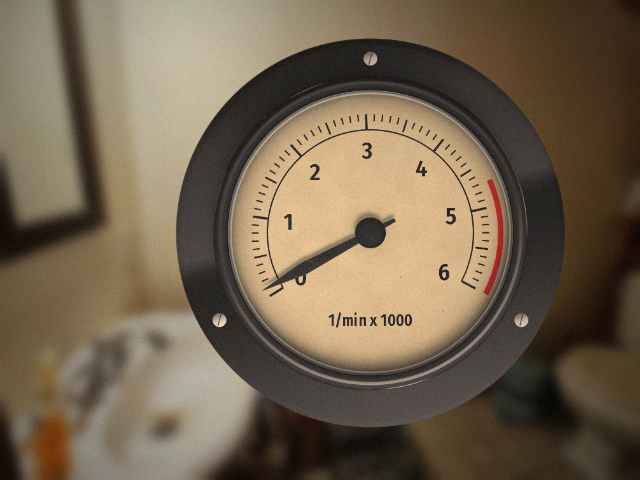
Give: 100 rpm
